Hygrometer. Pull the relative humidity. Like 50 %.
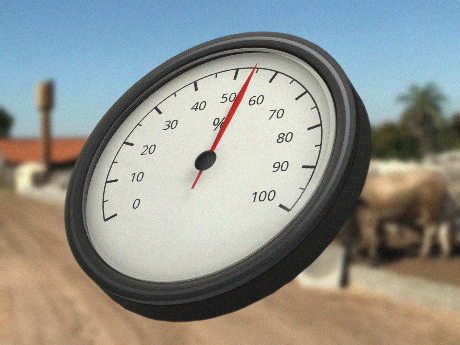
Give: 55 %
